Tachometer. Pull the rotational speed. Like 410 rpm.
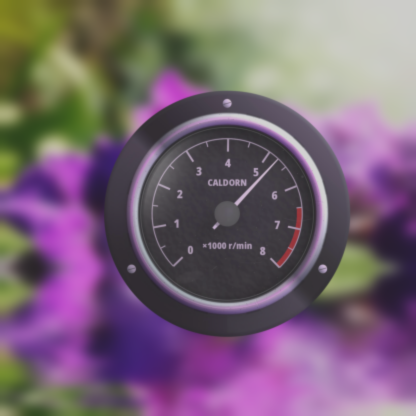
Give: 5250 rpm
